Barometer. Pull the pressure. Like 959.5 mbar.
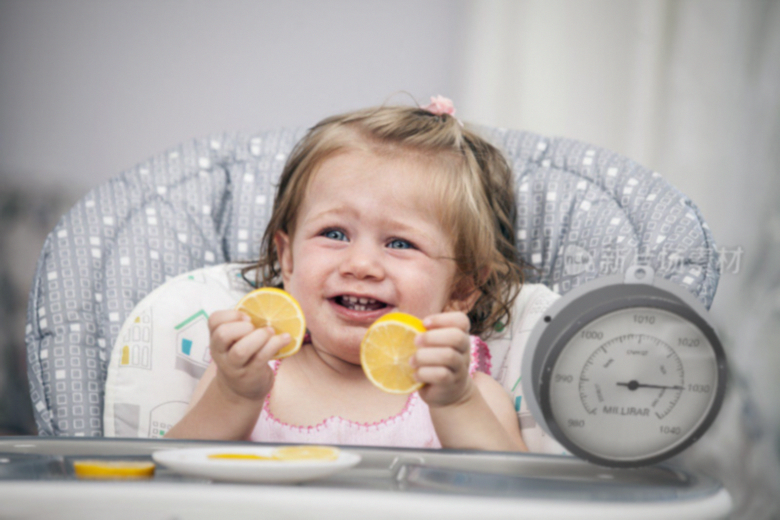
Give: 1030 mbar
